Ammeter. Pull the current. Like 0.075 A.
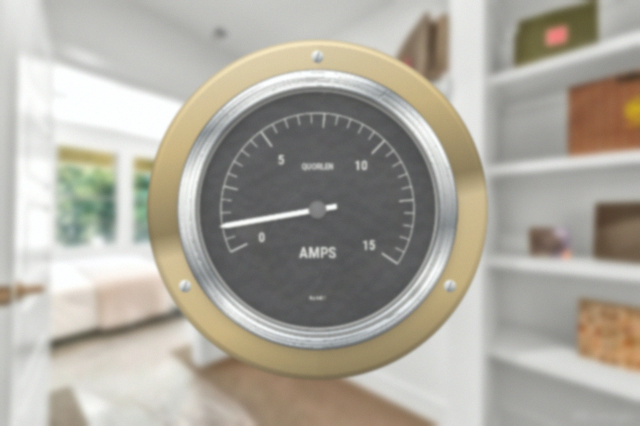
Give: 1 A
